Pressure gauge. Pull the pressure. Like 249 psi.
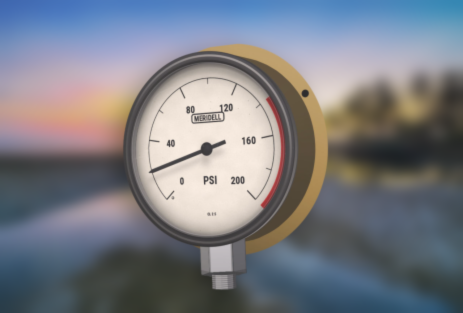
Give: 20 psi
